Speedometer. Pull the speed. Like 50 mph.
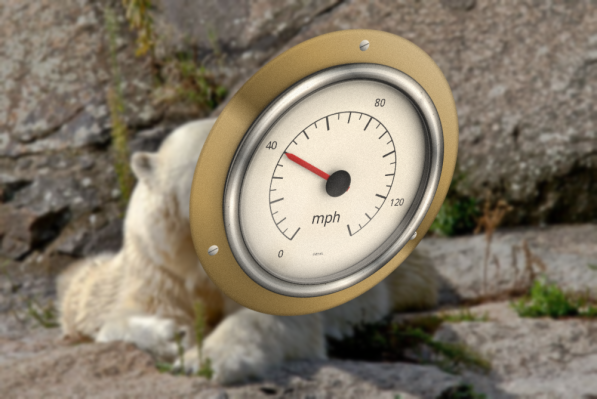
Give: 40 mph
